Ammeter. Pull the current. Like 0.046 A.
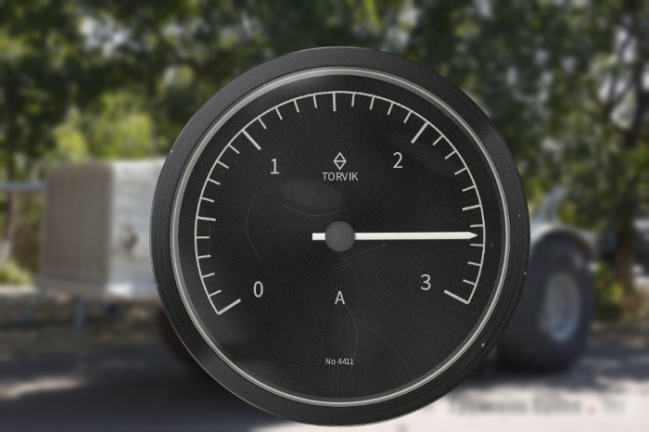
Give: 2.65 A
